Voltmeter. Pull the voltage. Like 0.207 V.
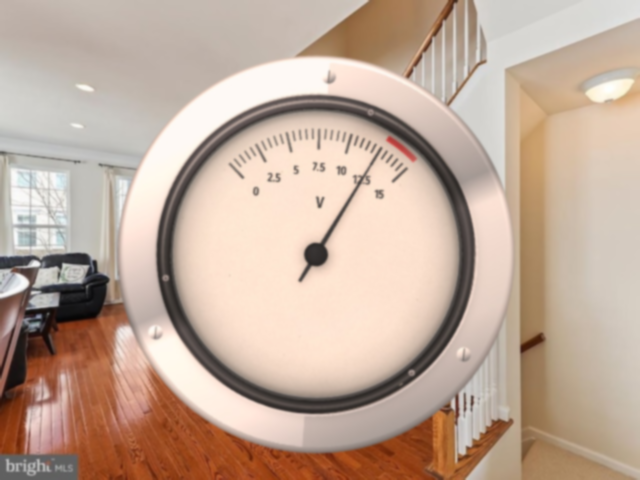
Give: 12.5 V
